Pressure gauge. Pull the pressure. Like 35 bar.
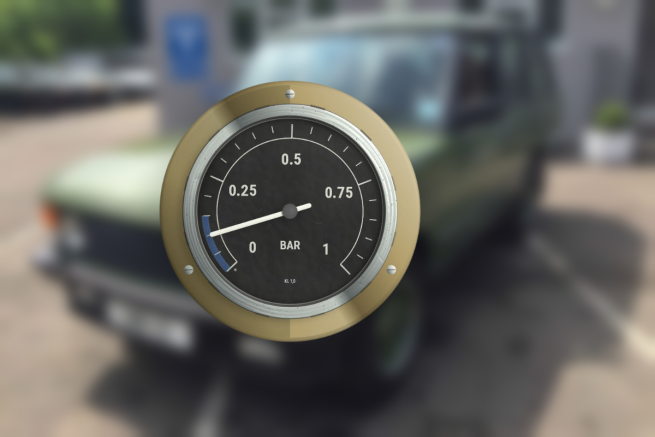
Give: 0.1 bar
